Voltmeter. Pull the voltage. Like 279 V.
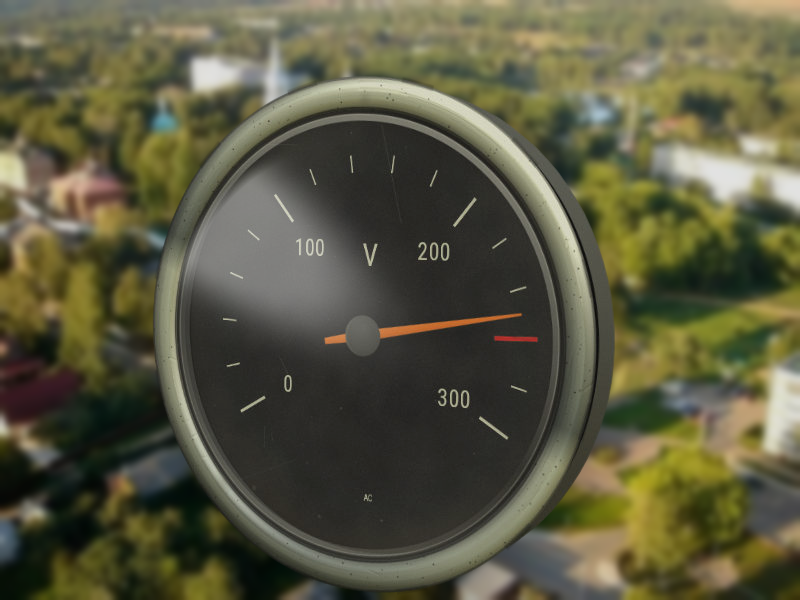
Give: 250 V
